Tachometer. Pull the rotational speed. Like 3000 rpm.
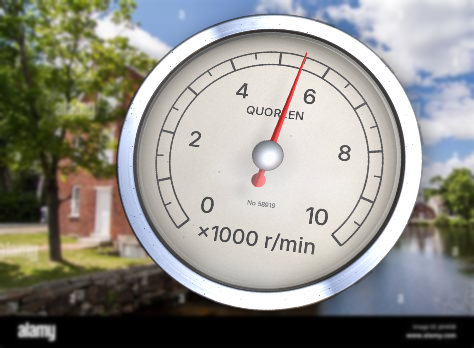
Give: 5500 rpm
